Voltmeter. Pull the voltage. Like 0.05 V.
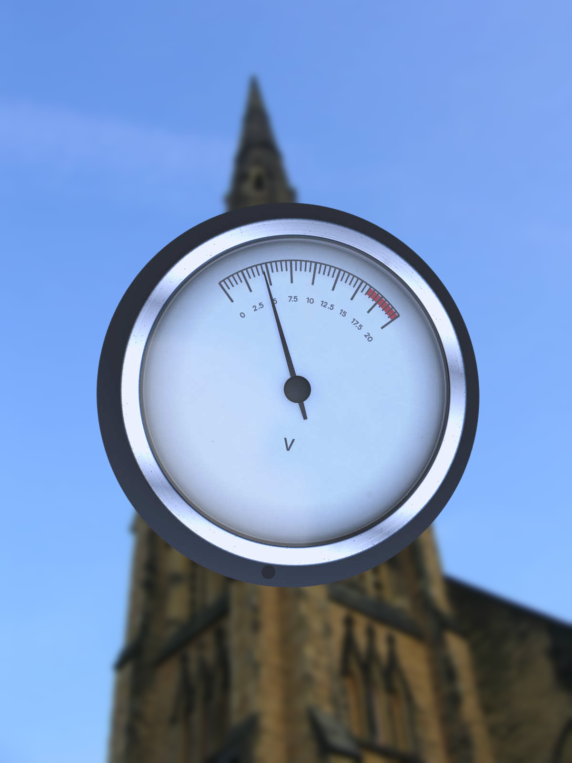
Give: 4.5 V
